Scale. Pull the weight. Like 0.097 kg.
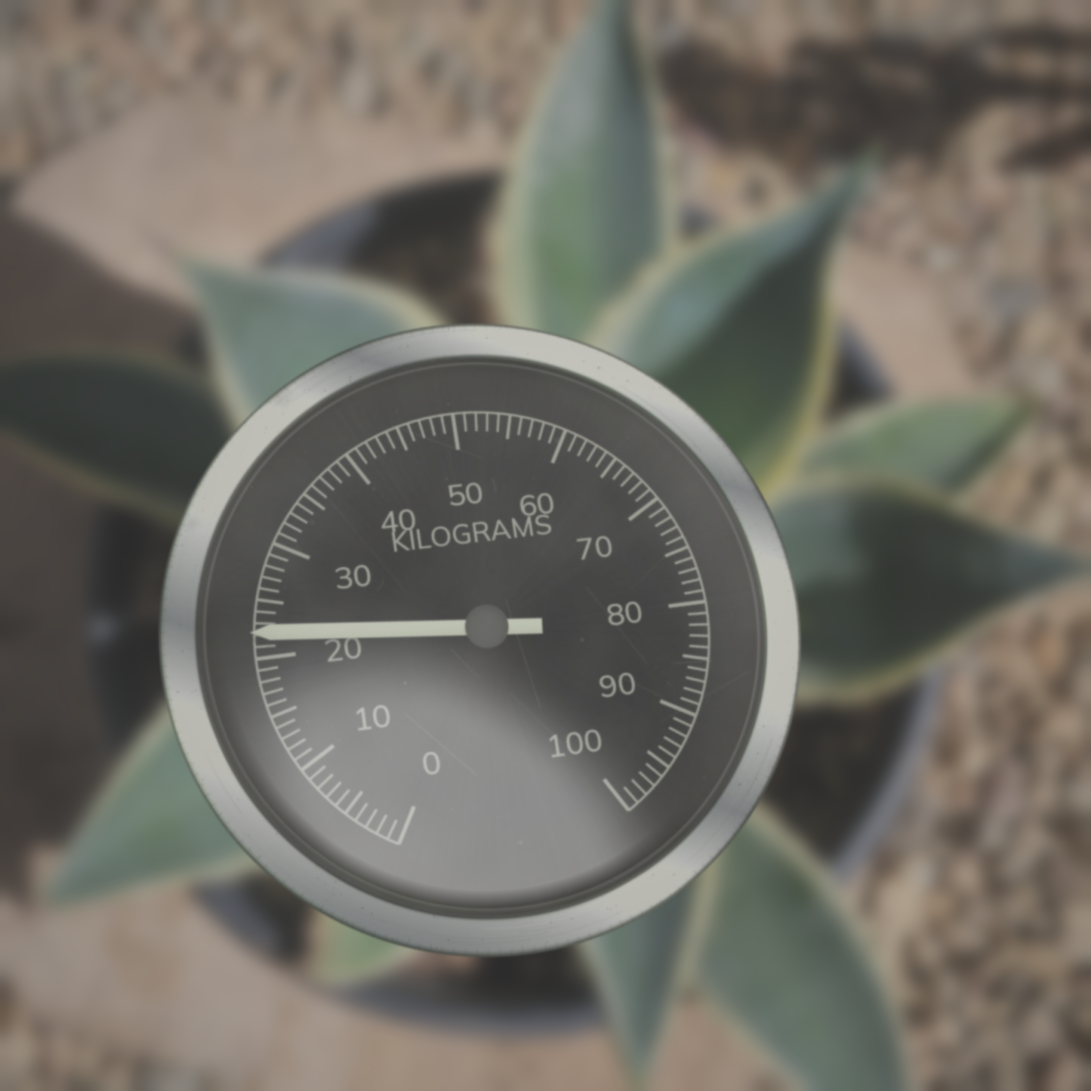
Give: 22 kg
